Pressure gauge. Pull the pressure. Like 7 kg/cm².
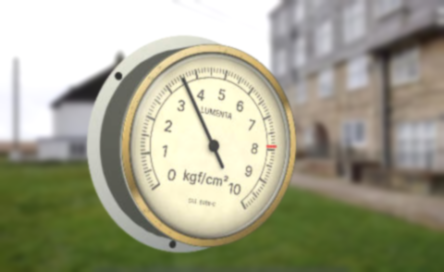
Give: 3.5 kg/cm²
